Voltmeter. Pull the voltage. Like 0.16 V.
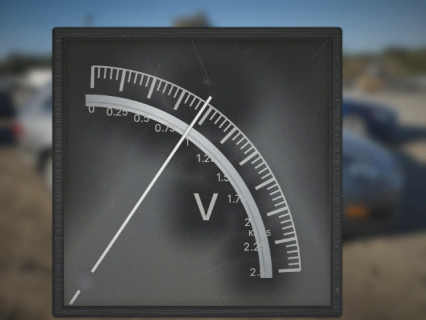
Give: 0.95 V
